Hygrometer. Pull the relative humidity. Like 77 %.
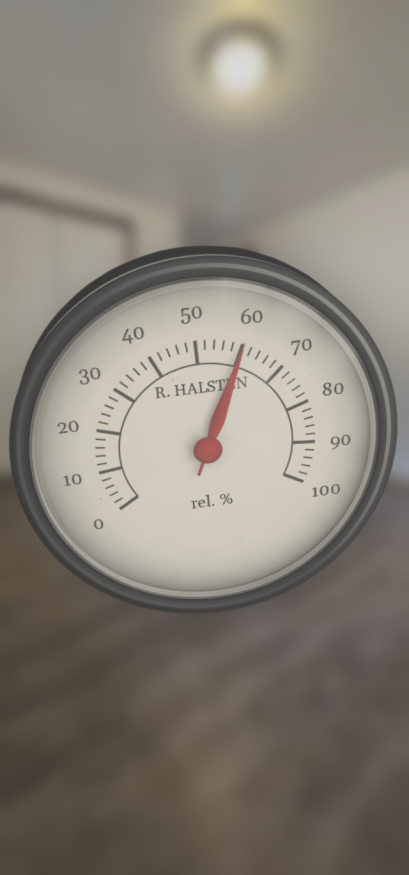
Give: 60 %
